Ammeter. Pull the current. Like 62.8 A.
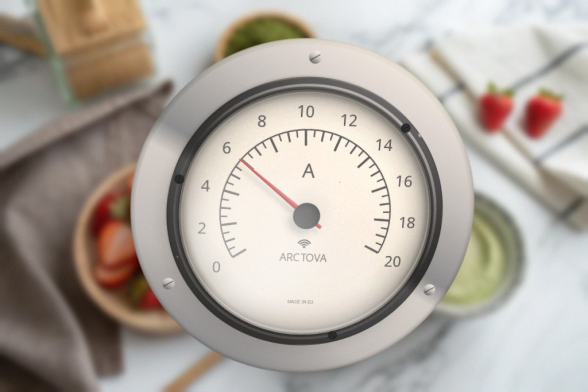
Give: 6 A
